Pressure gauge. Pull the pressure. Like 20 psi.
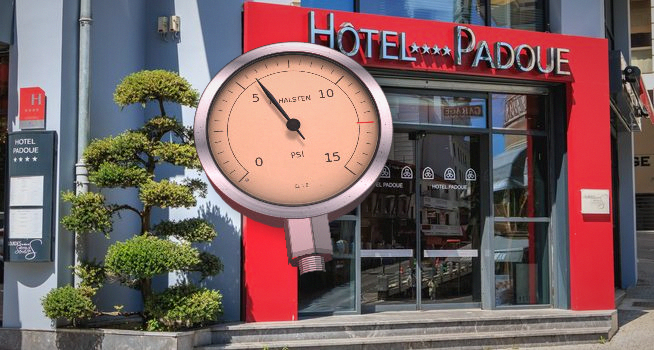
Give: 5.75 psi
